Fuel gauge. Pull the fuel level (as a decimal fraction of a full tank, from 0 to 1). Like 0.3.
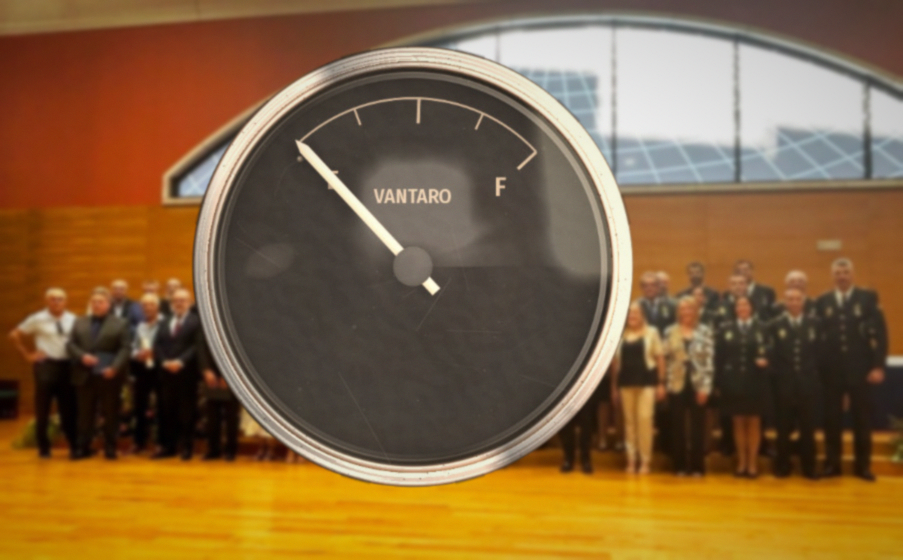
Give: 0
